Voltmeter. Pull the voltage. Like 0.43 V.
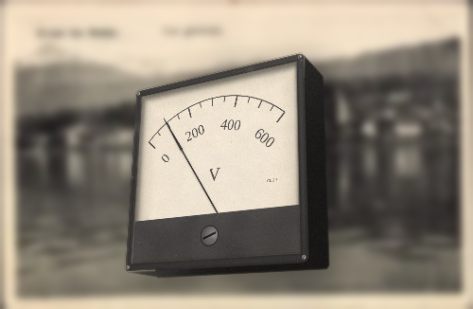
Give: 100 V
